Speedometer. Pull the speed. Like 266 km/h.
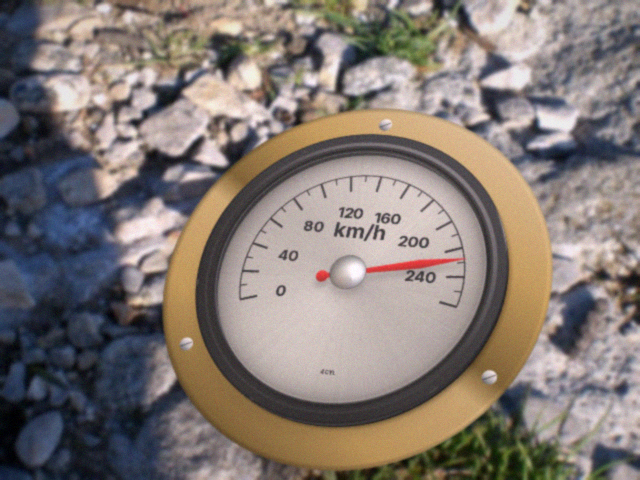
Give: 230 km/h
